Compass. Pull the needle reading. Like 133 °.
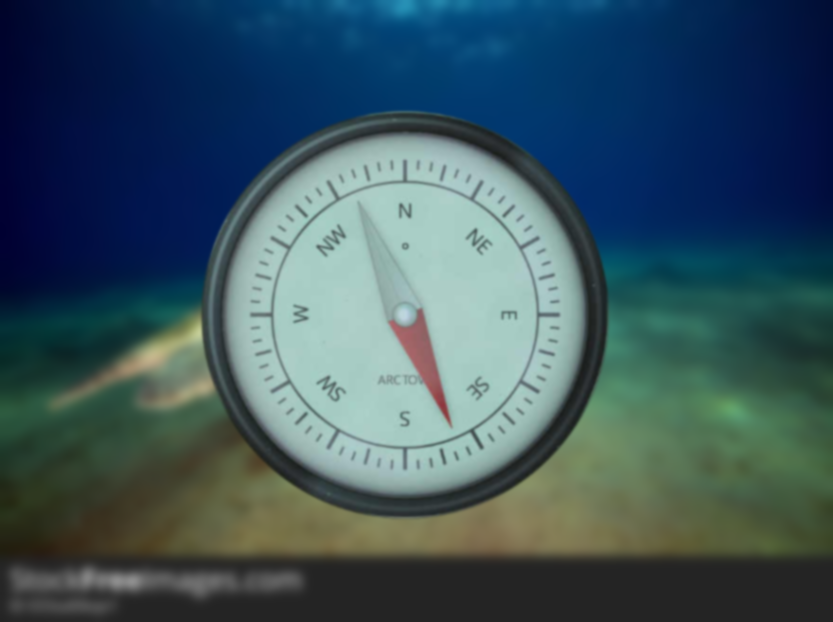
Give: 157.5 °
